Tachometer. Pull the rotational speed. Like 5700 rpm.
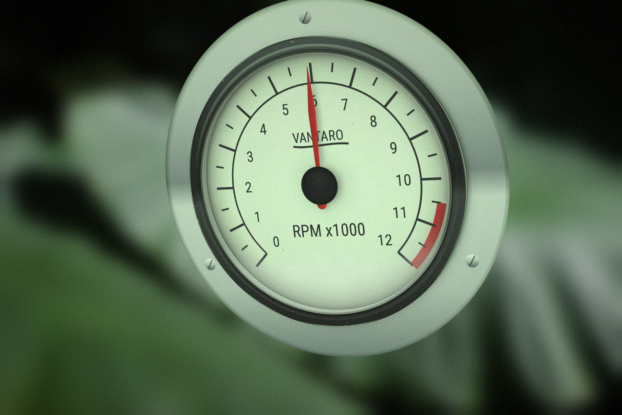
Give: 6000 rpm
